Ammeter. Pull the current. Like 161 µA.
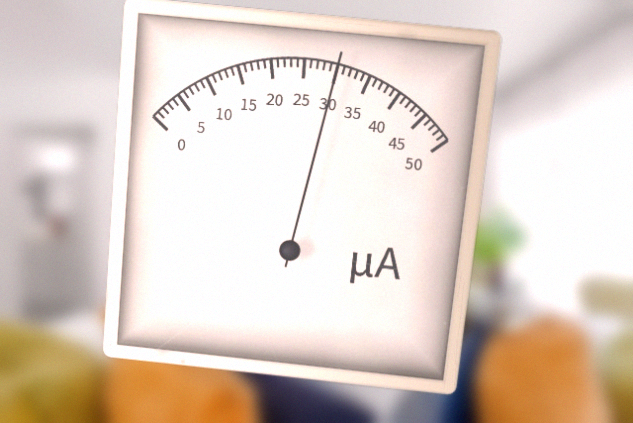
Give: 30 µA
